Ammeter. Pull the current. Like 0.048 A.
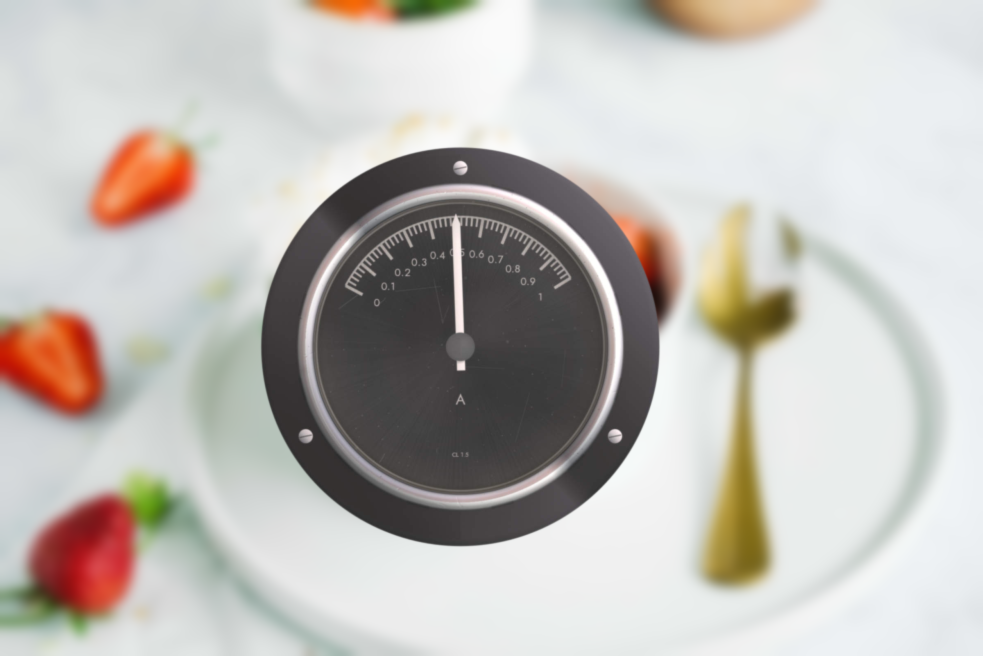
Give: 0.5 A
